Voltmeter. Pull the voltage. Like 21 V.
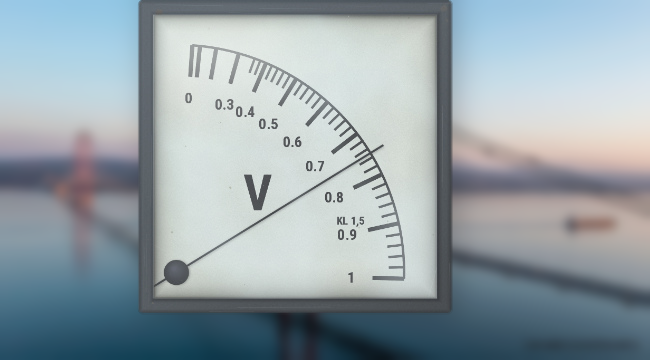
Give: 0.75 V
